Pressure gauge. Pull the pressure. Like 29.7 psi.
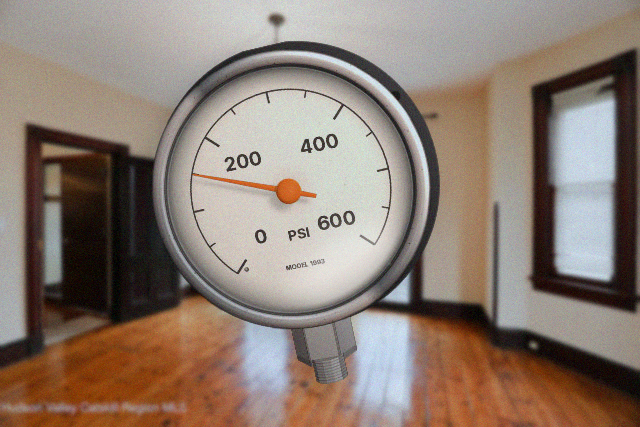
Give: 150 psi
